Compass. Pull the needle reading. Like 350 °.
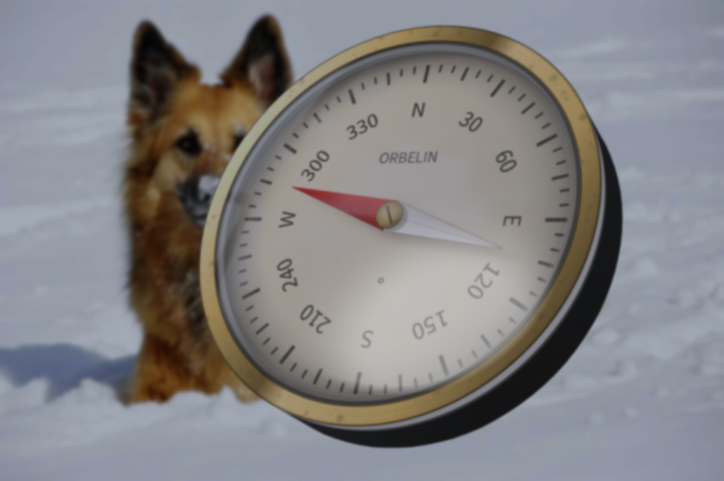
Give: 285 °
